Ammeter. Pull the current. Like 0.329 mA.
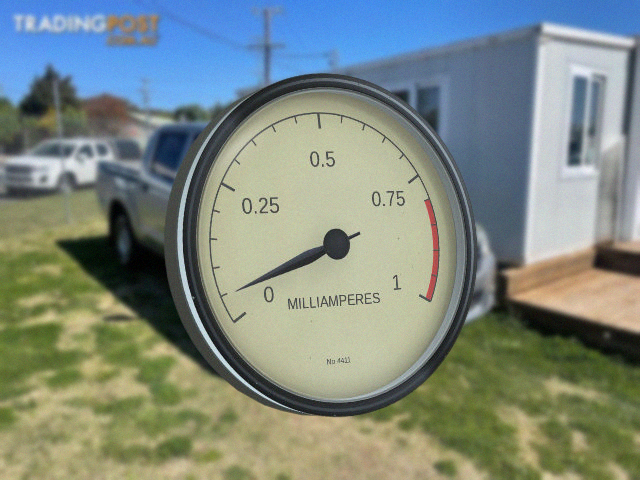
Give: 0.05 mA
